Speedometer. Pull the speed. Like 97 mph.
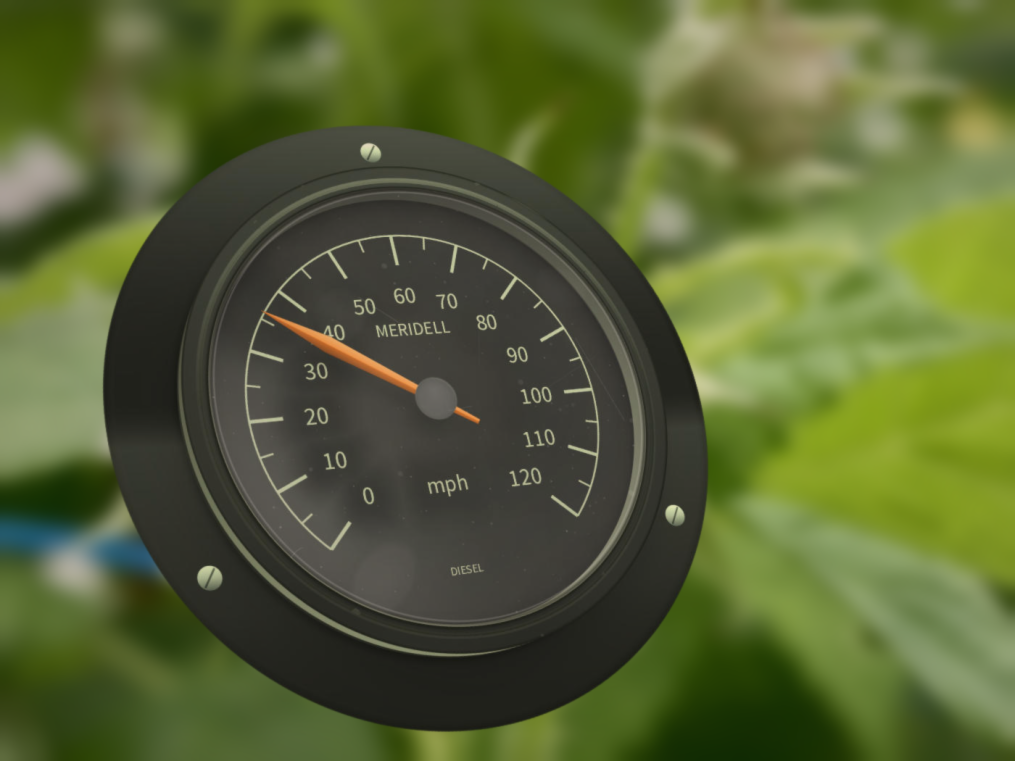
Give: 35 mph
